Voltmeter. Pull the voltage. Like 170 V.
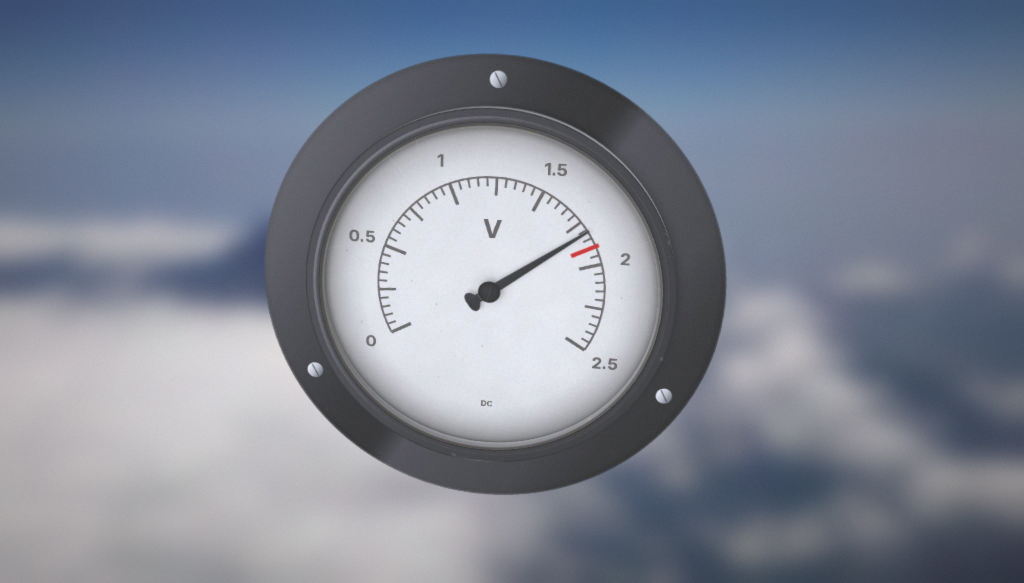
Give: 1.8 V
